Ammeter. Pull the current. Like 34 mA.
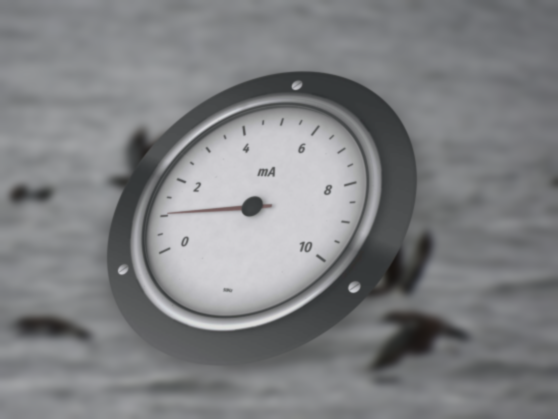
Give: 1 mA
